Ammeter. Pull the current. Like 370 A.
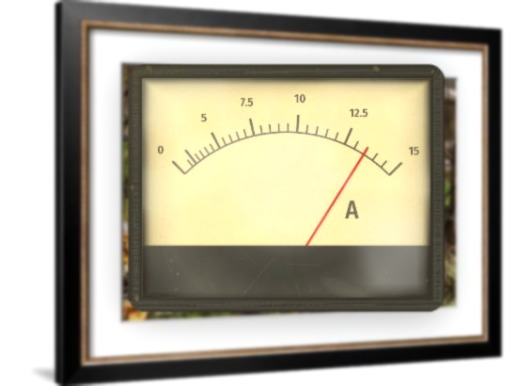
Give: 13.5 A
